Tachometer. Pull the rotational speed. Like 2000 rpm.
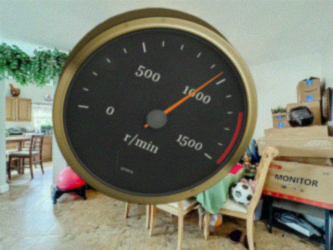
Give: 950 rpm
